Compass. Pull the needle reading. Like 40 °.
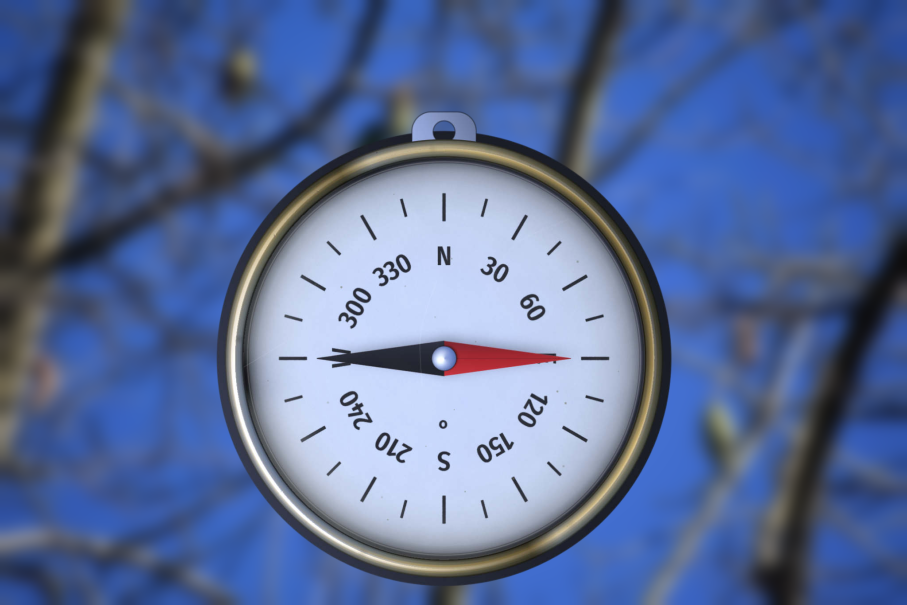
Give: 90 °
